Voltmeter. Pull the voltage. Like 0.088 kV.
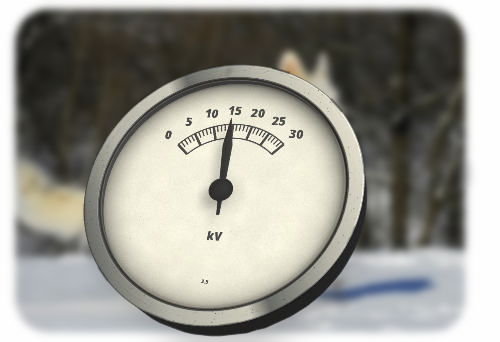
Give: 15 kV
